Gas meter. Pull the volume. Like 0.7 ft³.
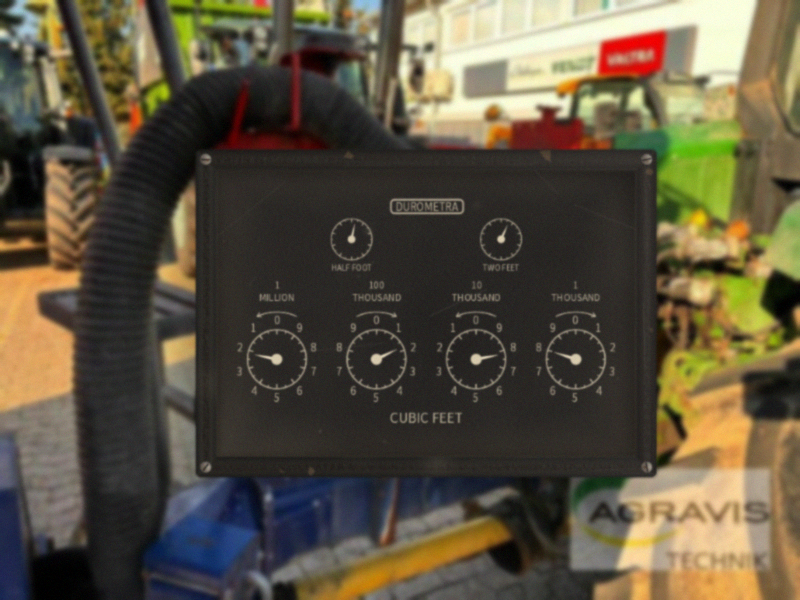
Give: 217800 ft³
